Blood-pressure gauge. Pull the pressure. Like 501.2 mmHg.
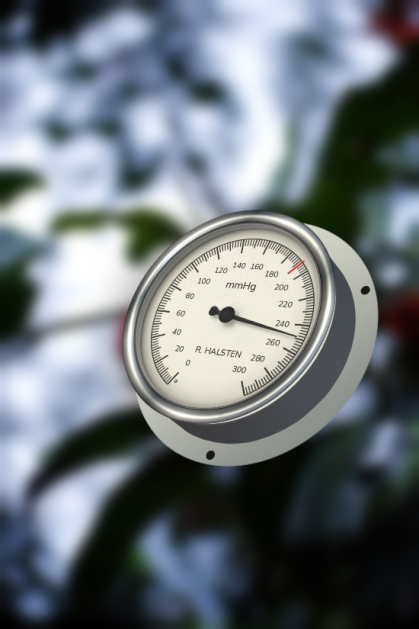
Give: 250 mmHg
